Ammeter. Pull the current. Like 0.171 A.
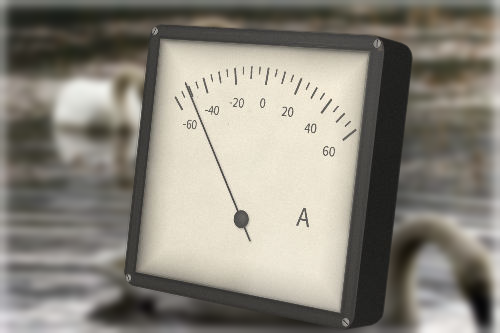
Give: -50 A
